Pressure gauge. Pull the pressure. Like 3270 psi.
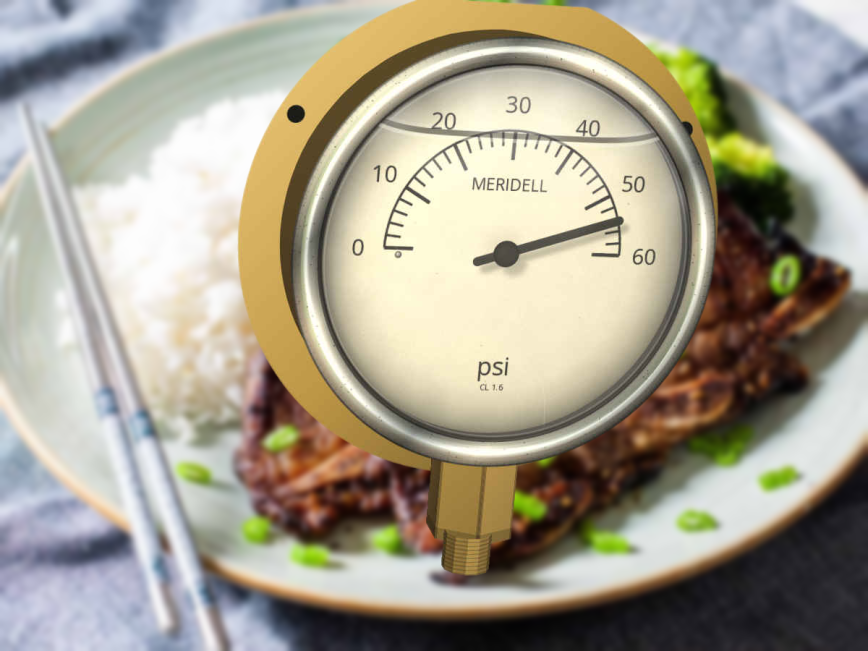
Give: 54 psi
